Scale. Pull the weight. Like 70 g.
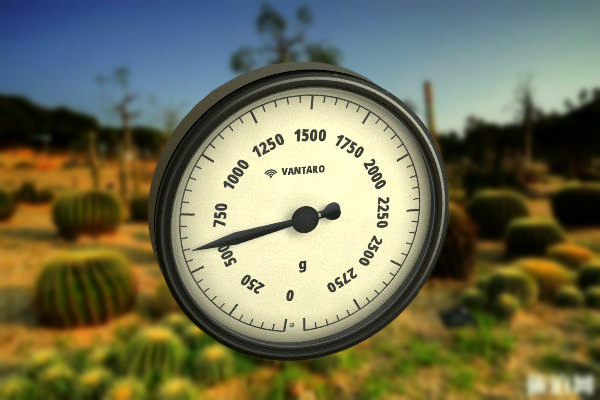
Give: 600 g
